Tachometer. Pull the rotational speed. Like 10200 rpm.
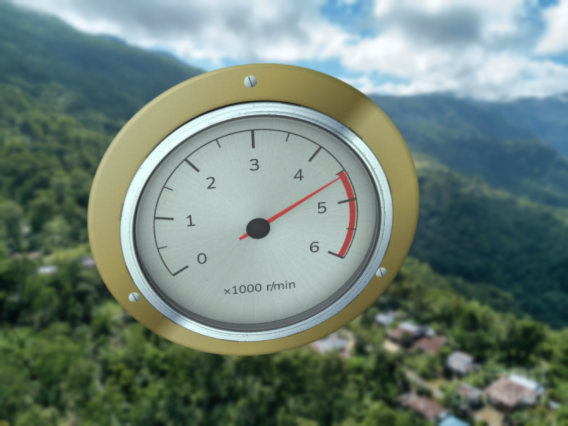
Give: 4500 rpm
